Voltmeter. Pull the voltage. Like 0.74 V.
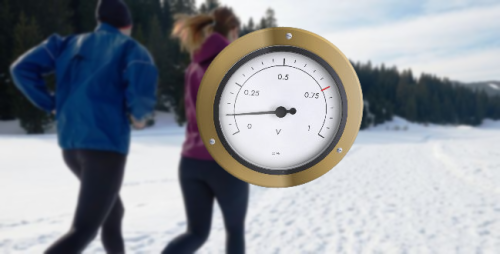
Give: 0.1 V
